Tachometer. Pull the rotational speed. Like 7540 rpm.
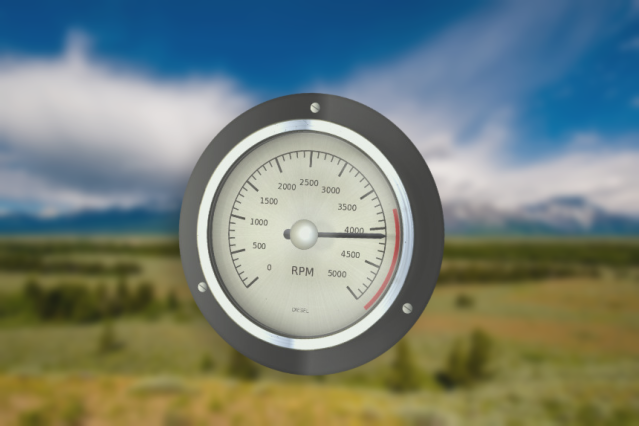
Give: 4100 rpm
